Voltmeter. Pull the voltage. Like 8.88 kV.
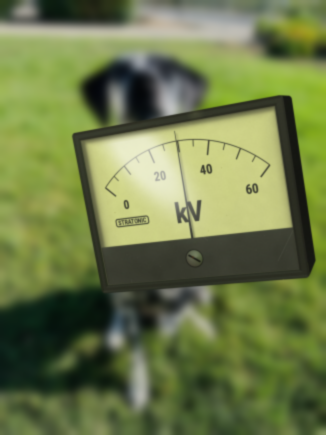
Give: 30 kV
